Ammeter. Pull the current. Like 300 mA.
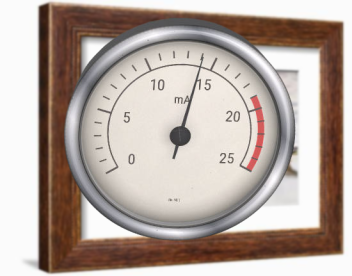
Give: 14 mA
